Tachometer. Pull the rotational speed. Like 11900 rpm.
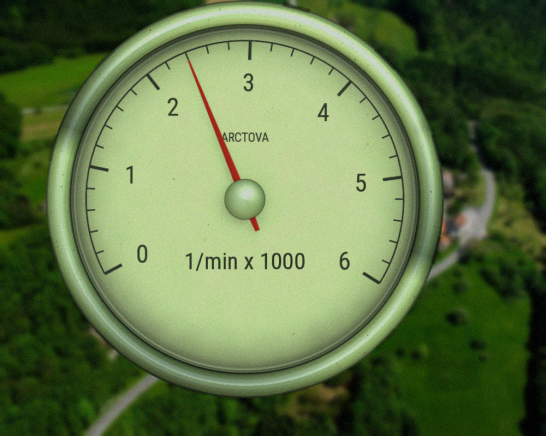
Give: 2400 rpm
